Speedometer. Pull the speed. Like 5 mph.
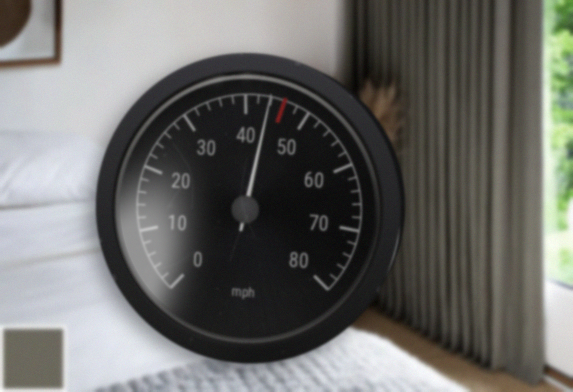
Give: 44 mph
